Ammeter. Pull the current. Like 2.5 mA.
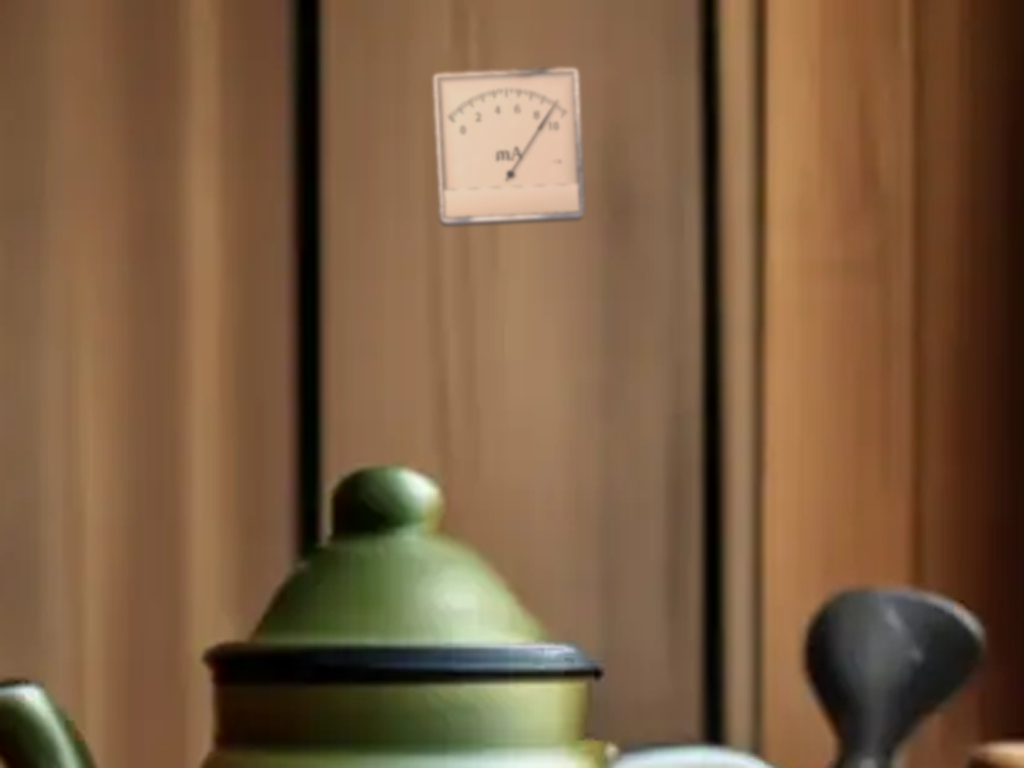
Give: 9 mA
